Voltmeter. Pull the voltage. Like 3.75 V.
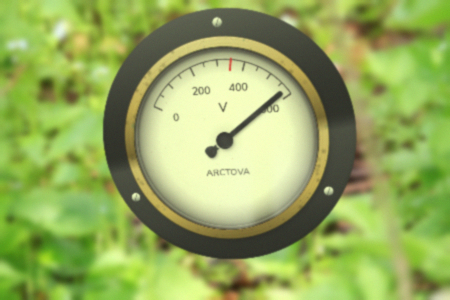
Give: 575 V
